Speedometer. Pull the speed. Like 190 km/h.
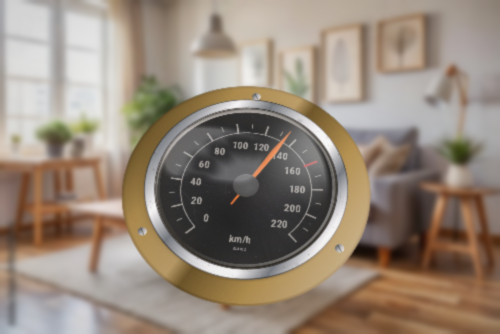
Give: 135 km/h
